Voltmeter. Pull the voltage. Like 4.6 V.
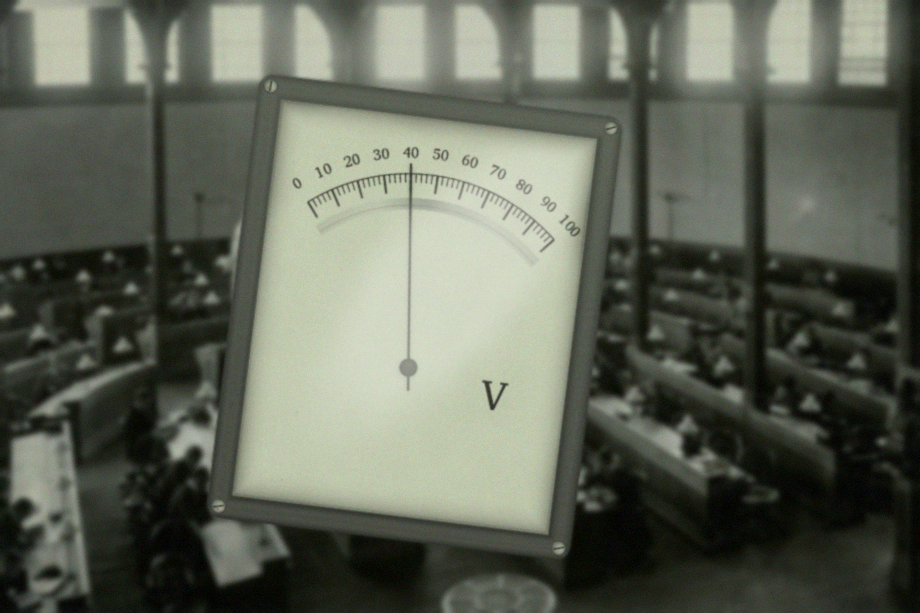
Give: 40 V
